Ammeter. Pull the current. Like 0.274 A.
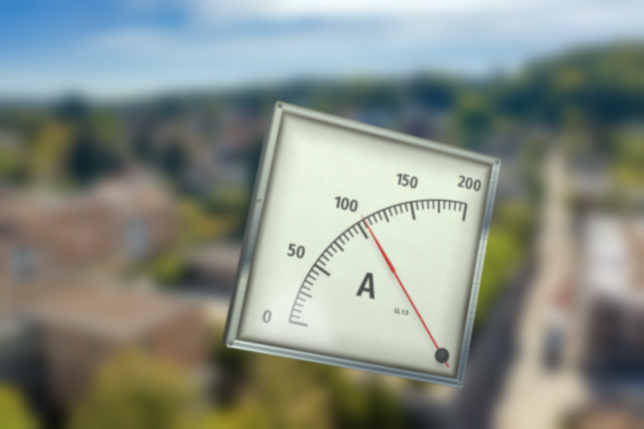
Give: 105 A
